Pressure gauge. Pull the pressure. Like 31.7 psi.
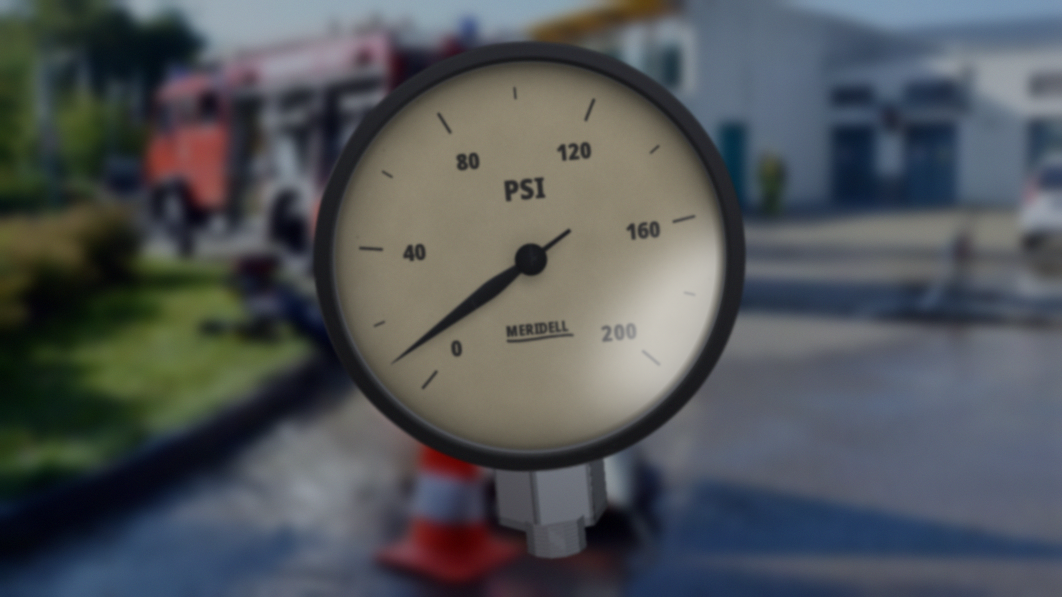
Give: 10 psi
